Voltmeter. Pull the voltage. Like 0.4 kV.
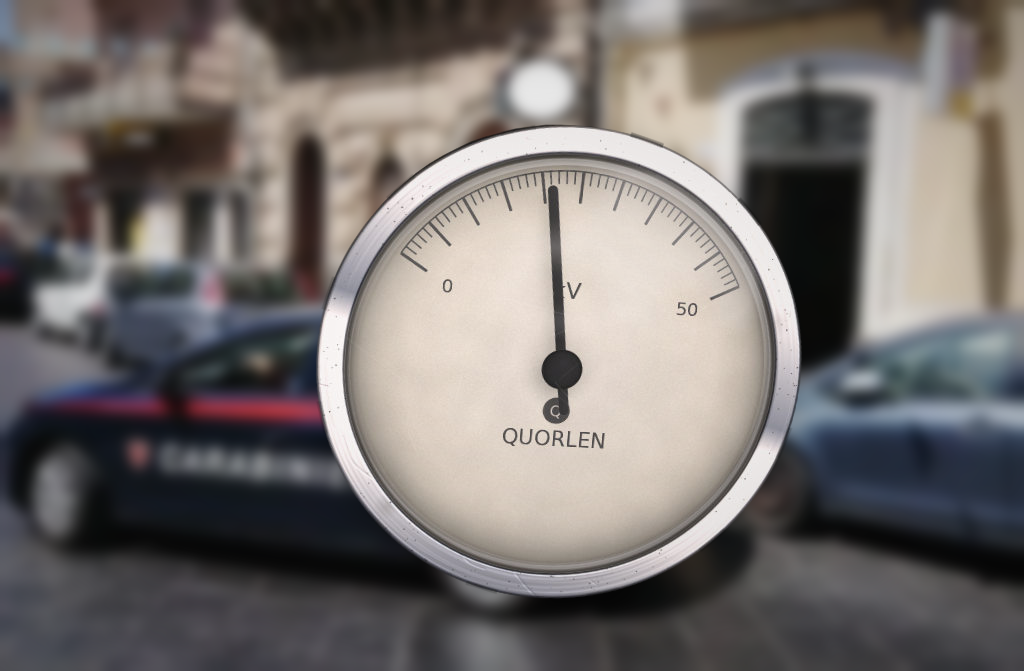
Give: 21 kV
